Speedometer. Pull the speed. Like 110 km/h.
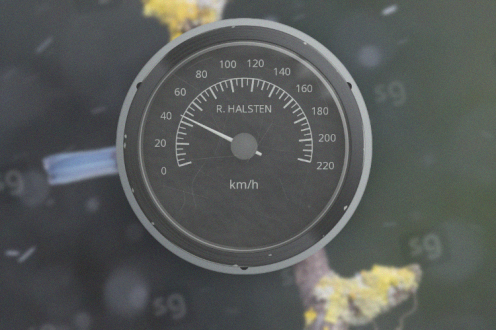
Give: 45 km/h
